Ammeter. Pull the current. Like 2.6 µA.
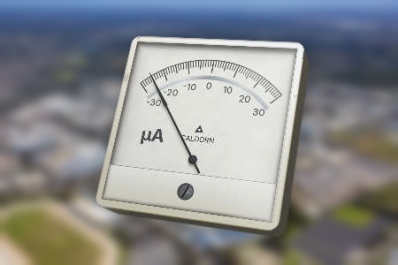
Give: -25 µA
